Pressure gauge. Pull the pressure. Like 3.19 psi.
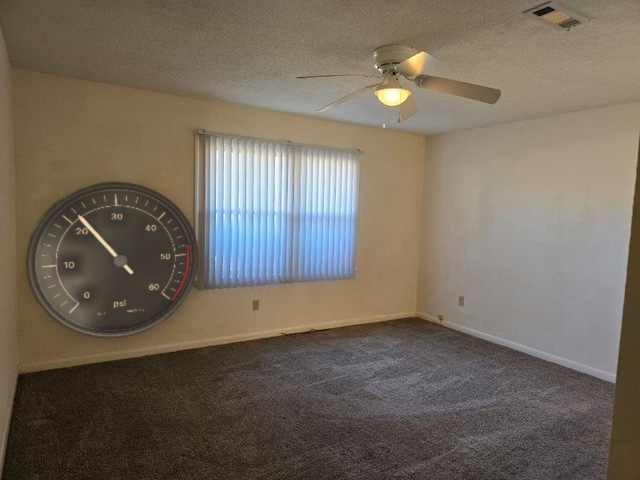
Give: 22 psi
